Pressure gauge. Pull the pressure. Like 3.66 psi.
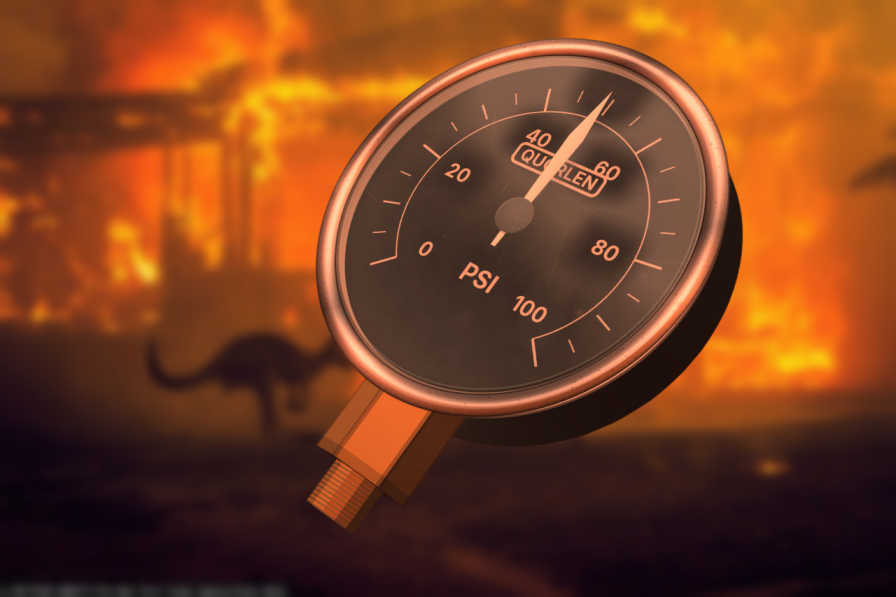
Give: 50 psi
